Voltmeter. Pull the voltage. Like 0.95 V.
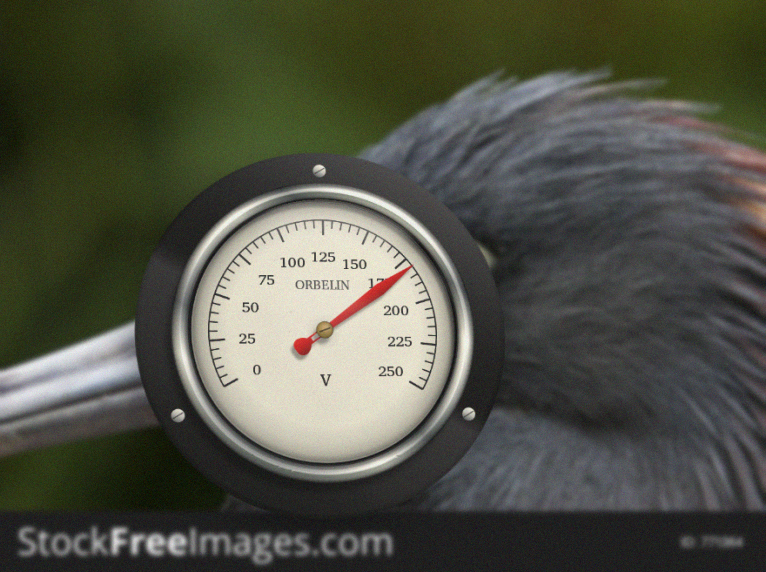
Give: 180 V
